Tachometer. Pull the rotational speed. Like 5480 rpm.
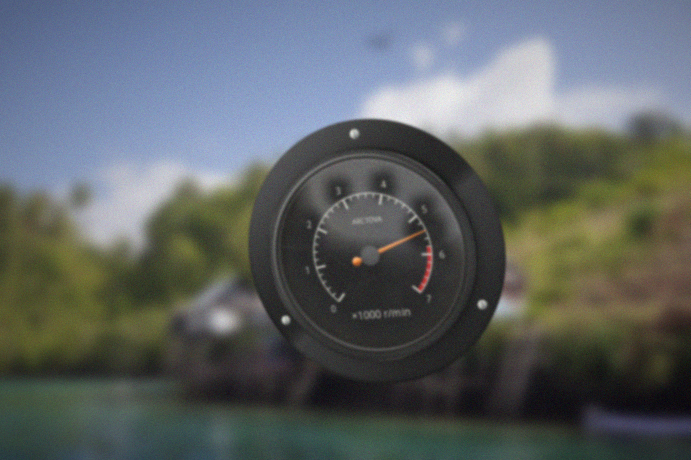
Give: 5400 rpm
